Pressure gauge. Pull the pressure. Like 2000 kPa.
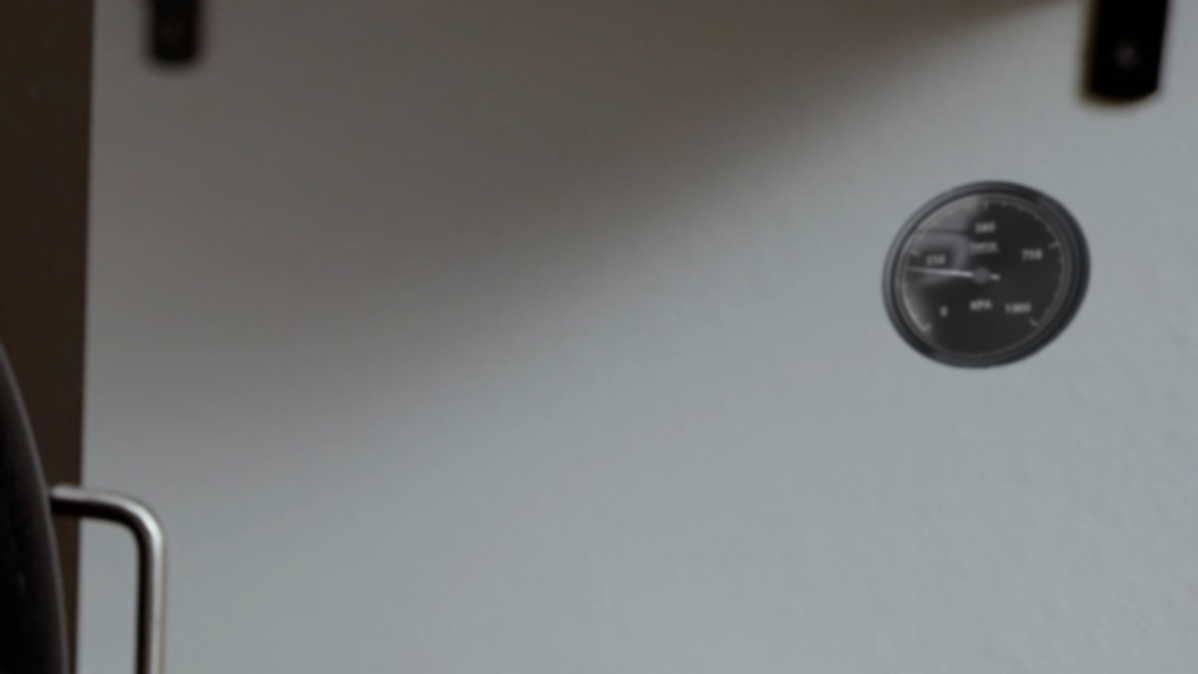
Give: 200 kPa
